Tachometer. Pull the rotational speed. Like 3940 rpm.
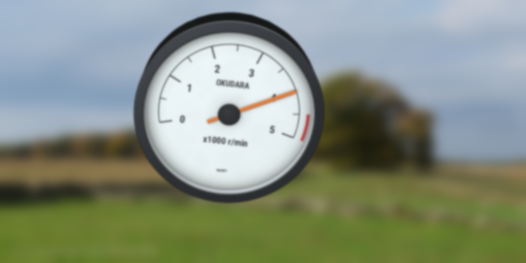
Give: 4000 rpm
